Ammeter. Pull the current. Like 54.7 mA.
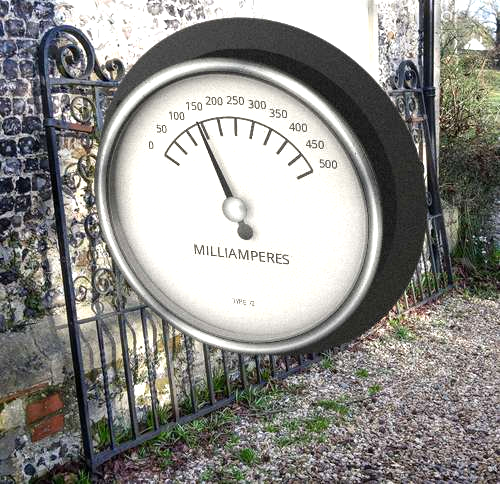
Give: 150 mA
